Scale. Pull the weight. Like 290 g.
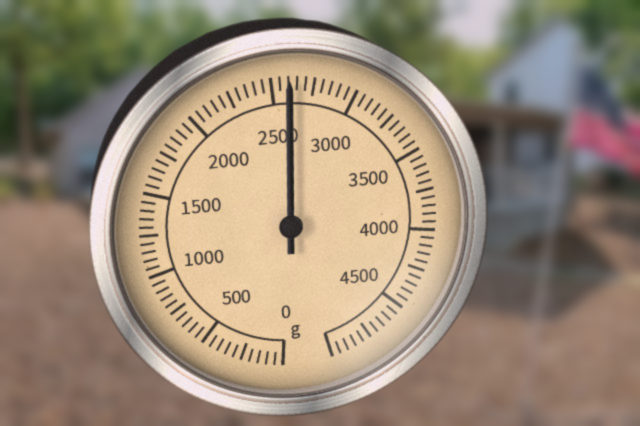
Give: 2600 g
